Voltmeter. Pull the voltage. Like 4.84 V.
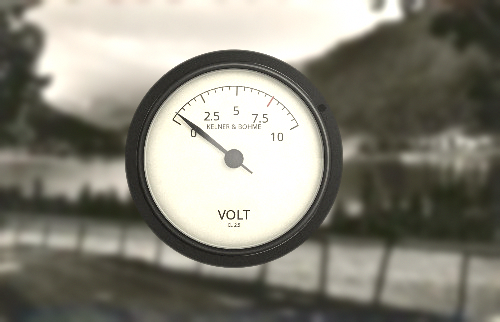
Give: 0.5 V
